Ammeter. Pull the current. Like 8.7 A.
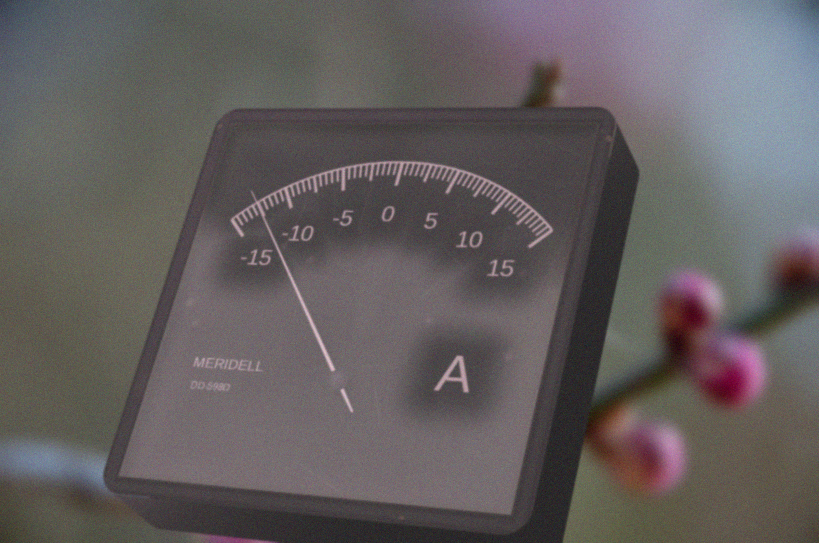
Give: -12.5 A
